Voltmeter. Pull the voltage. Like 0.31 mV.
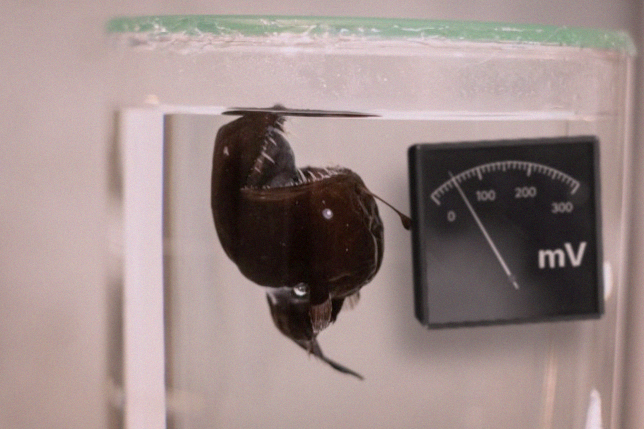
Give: 50 mV
